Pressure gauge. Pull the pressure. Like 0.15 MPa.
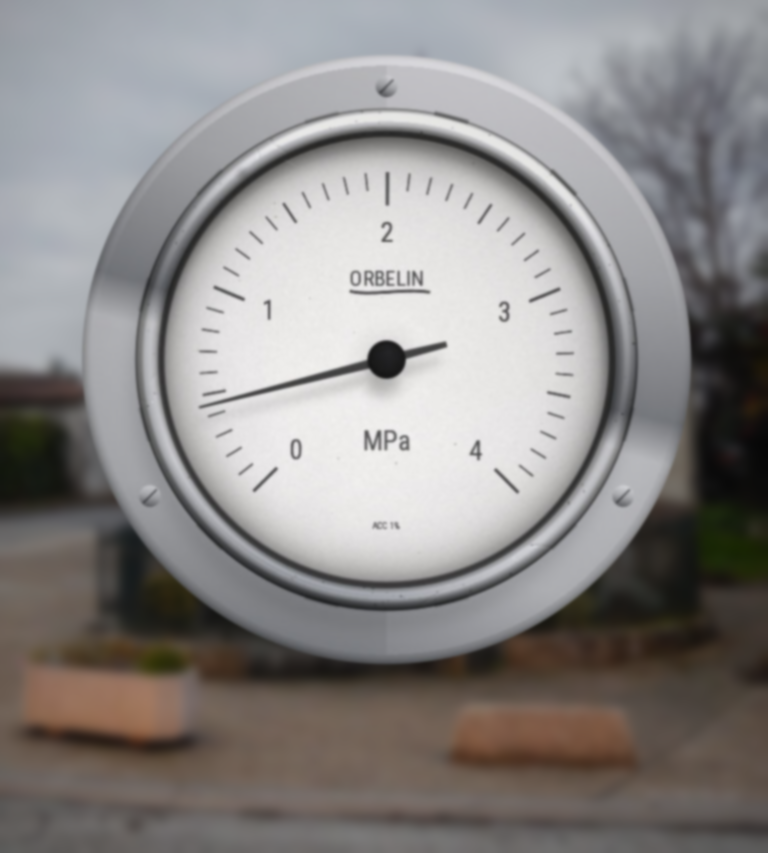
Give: 0.45 MPa
